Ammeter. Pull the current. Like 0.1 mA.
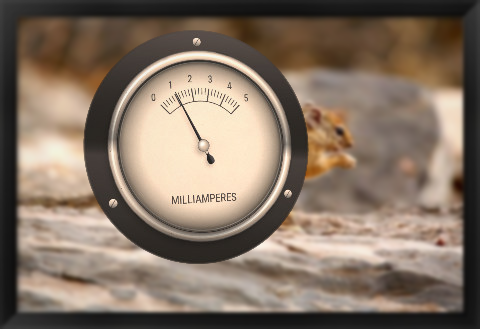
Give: 1 mA
